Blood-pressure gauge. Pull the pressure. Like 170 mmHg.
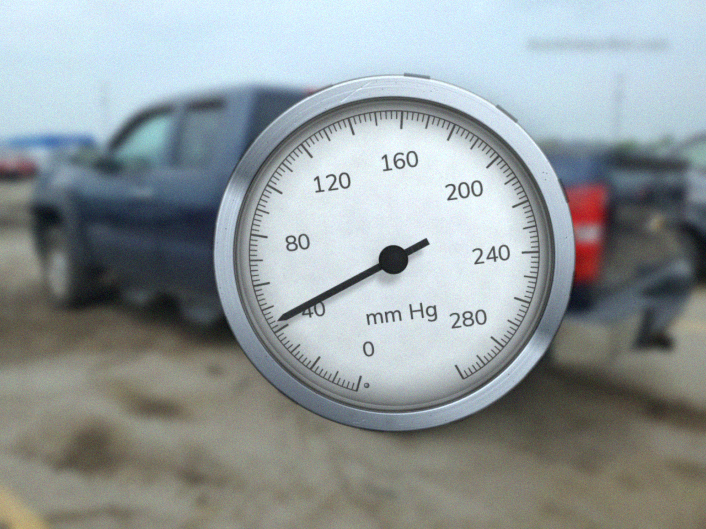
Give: 44 mmHg
